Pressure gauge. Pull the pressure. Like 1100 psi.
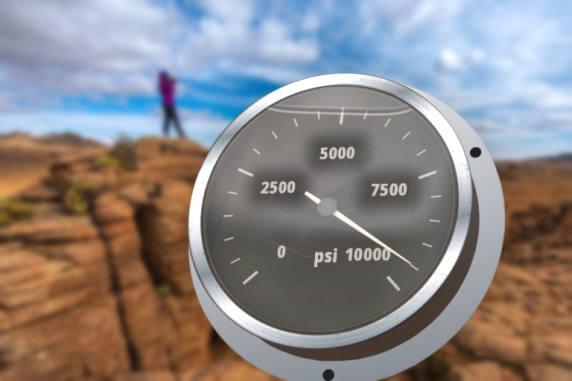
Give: 9500 psi
